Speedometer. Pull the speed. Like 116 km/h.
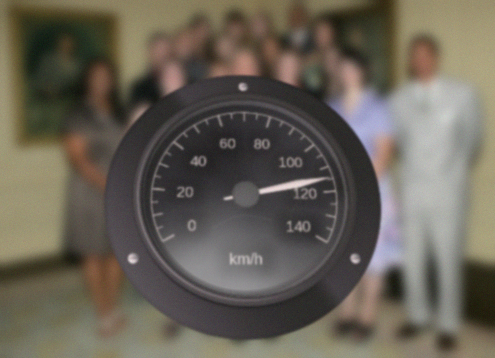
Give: 115 km/h
